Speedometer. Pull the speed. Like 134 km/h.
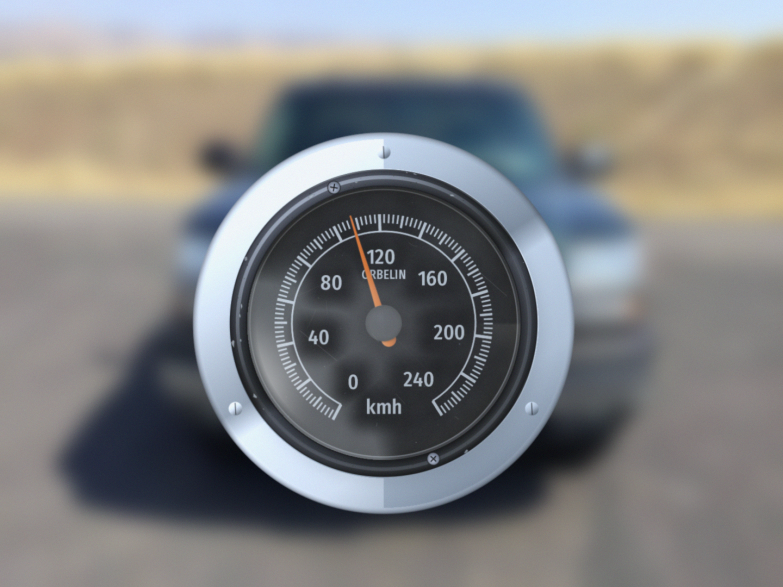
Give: 108 km/h
